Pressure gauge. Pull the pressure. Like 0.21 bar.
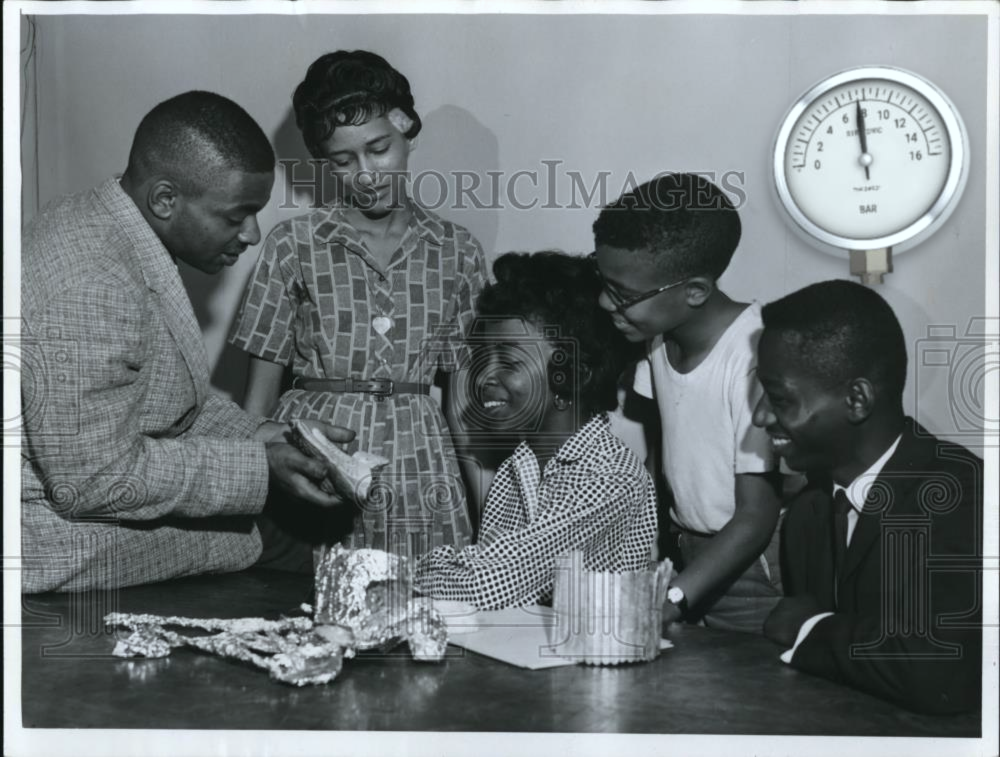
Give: 7.5 bar
